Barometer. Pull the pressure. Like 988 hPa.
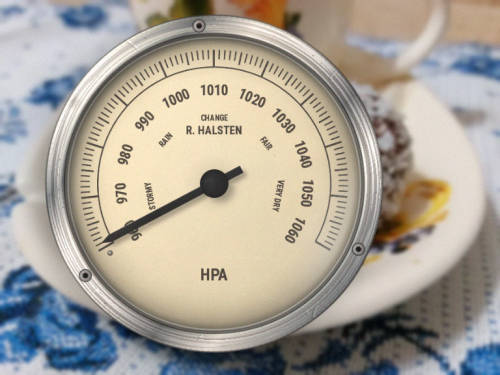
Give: 961 hPa
